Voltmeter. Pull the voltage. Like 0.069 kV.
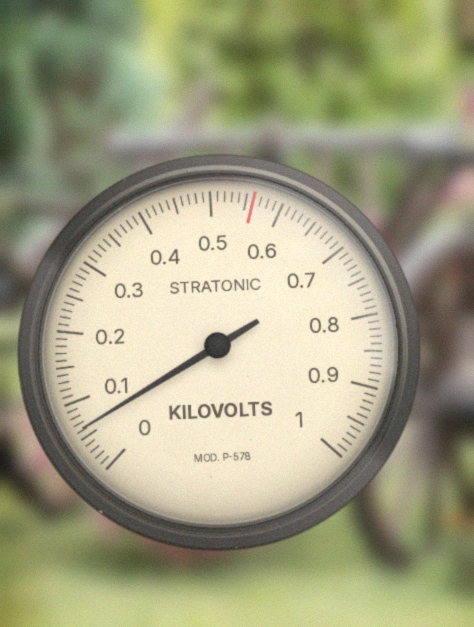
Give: 0.06 kV
